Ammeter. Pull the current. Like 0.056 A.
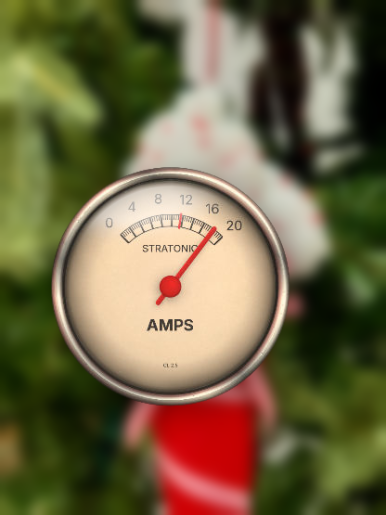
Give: 18 A
